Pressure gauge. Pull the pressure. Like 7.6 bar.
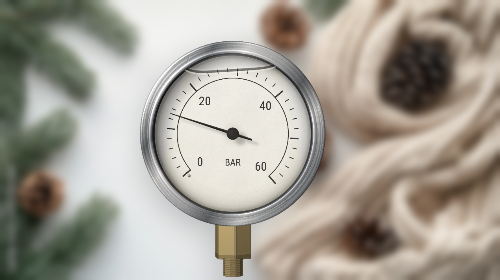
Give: 13 bar
